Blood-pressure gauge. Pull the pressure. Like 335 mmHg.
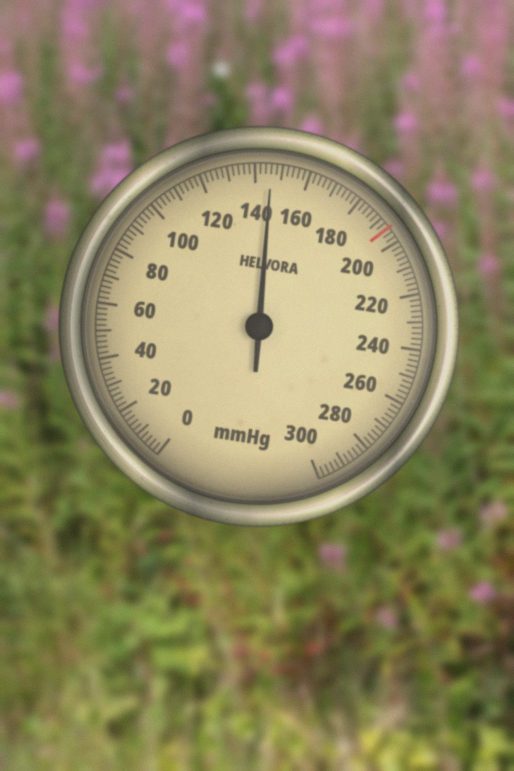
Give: 146 mmHg
